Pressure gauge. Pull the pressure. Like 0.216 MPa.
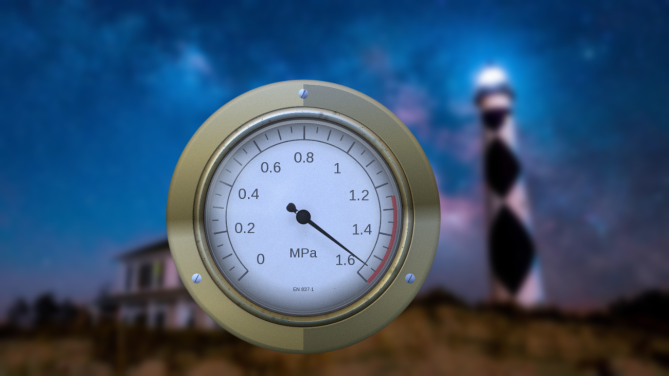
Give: 1.55 MPa
